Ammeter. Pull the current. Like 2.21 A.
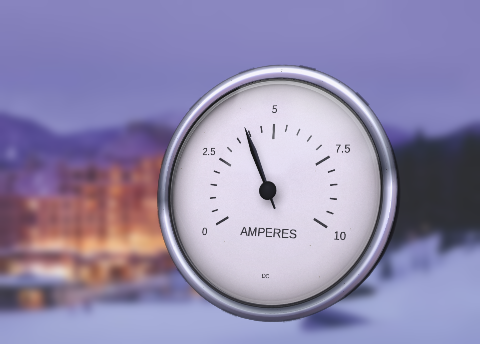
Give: 4 A
